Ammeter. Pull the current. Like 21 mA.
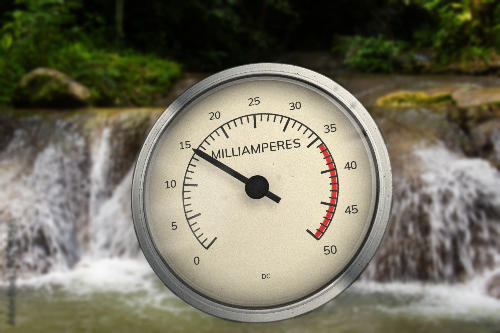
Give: 15 mA
